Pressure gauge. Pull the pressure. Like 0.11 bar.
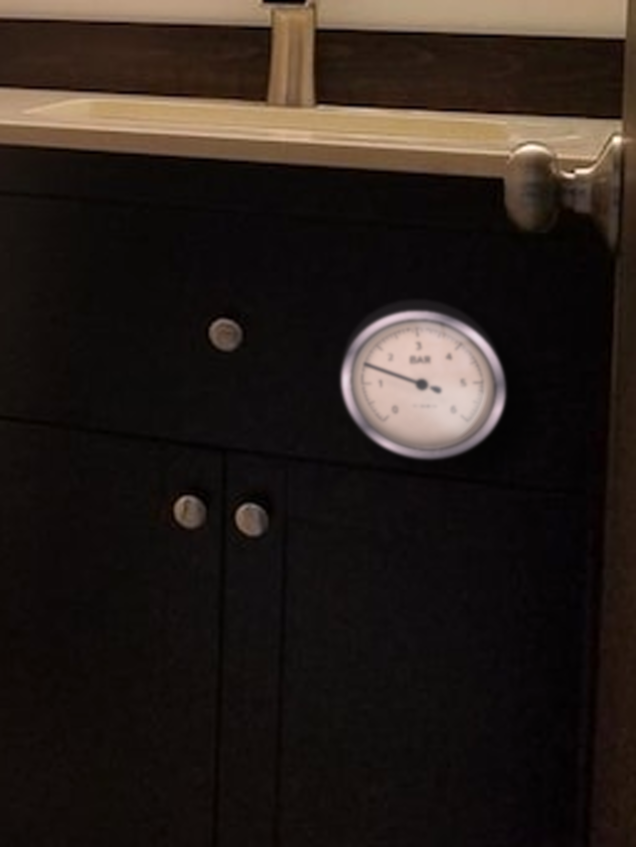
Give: 1.5 bar
